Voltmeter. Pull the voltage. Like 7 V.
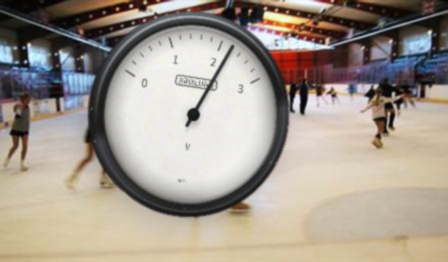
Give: 2.2 V
